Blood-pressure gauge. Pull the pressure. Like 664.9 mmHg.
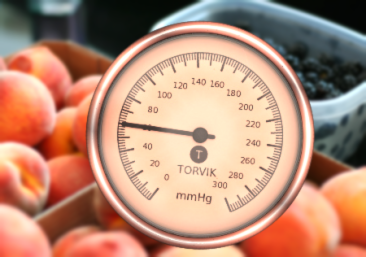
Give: 60 mmHg
